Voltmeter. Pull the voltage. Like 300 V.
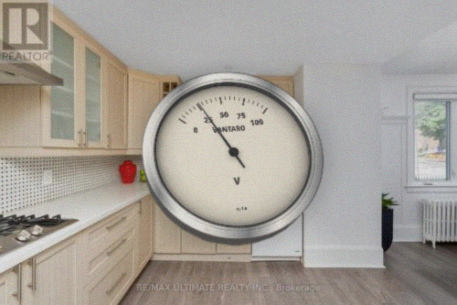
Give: 25 V
